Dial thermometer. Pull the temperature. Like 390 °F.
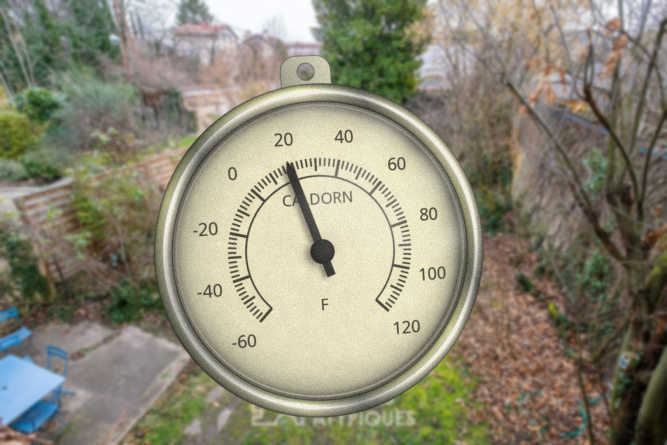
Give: 18 °F
